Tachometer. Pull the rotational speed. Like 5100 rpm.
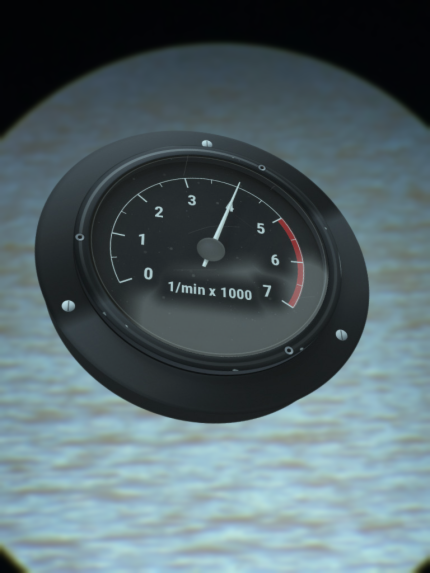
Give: 4000 rpm
